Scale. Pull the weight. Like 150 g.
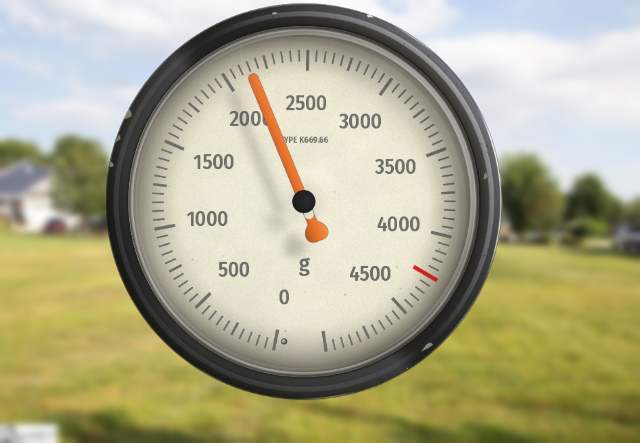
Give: 2150 g
